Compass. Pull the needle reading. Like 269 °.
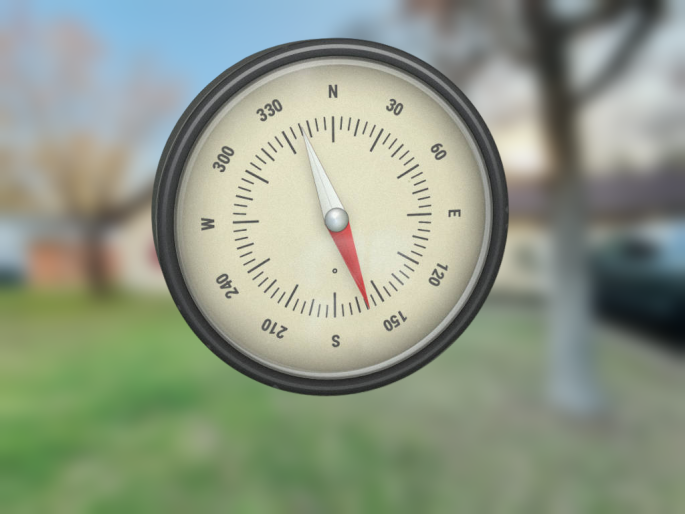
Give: 160 °
